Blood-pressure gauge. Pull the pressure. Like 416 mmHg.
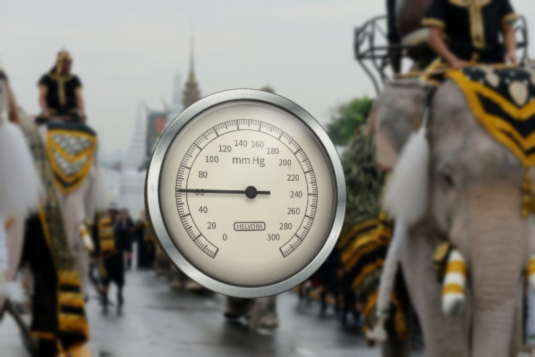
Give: 60 mmHg
